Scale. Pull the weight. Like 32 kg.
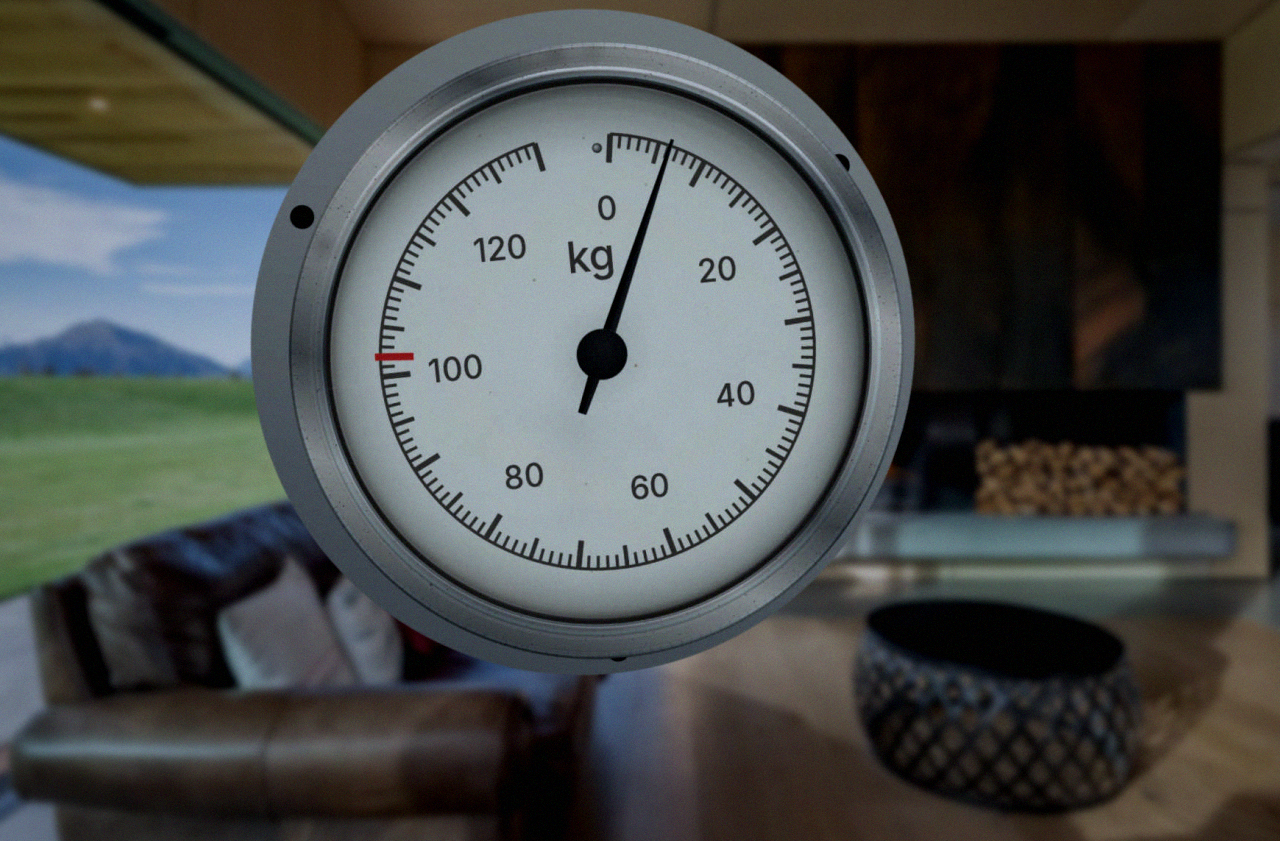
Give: 6 kg
